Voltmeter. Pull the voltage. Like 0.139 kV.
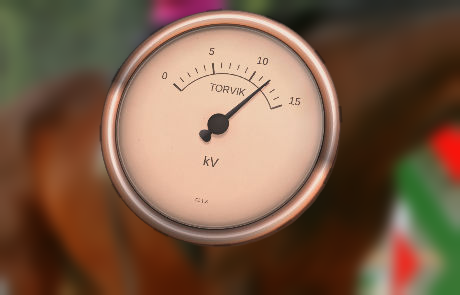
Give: 12 kV
